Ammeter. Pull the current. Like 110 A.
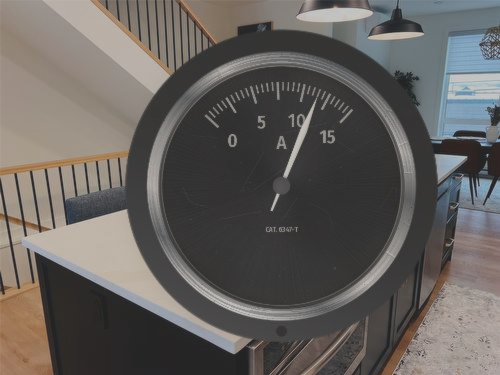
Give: 11.5 A
